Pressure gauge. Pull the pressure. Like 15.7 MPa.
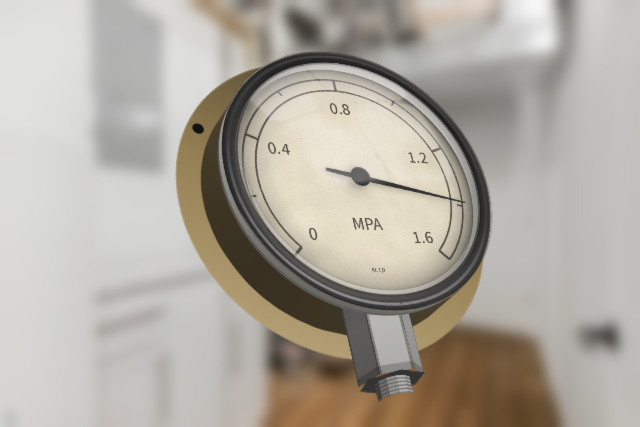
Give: 1.4 MPa
